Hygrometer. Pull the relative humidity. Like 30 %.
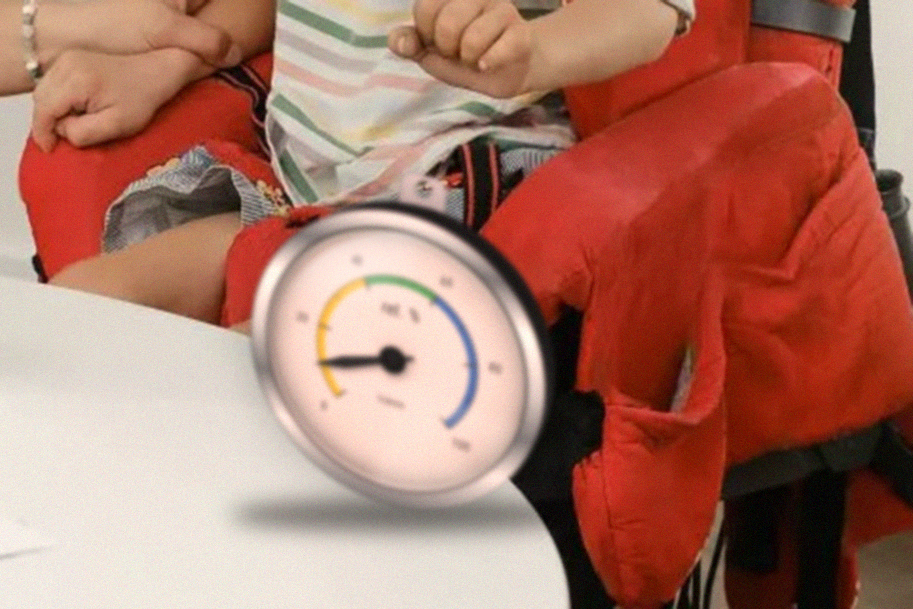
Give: 10 %
